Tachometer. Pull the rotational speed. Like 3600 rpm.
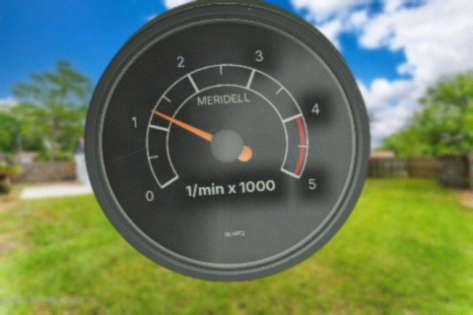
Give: 1250 rpm
